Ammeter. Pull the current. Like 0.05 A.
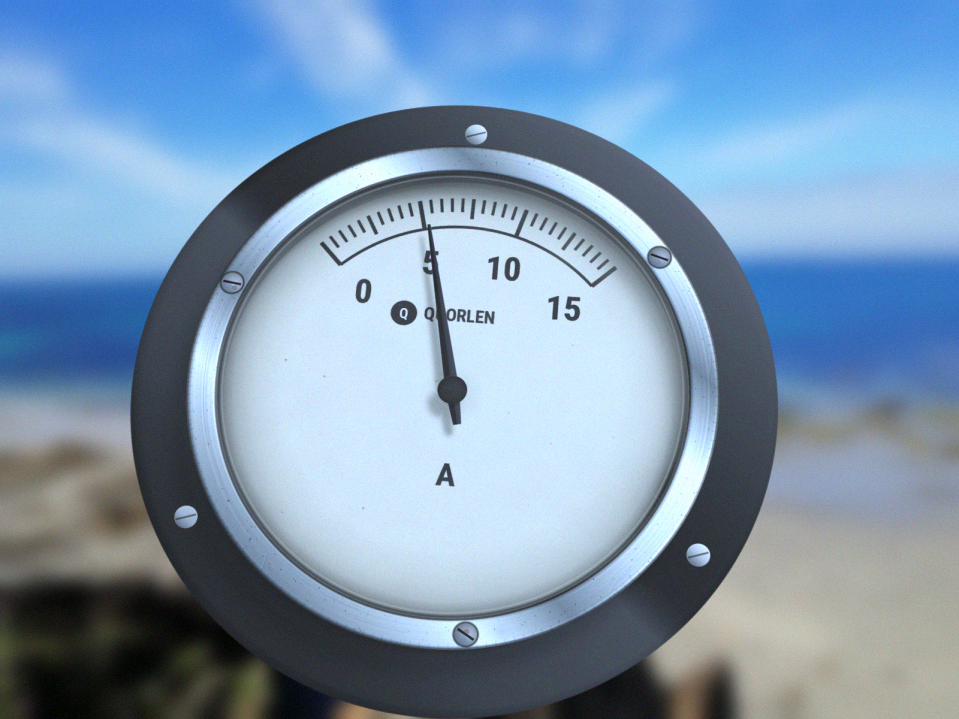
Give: 5.25 A
